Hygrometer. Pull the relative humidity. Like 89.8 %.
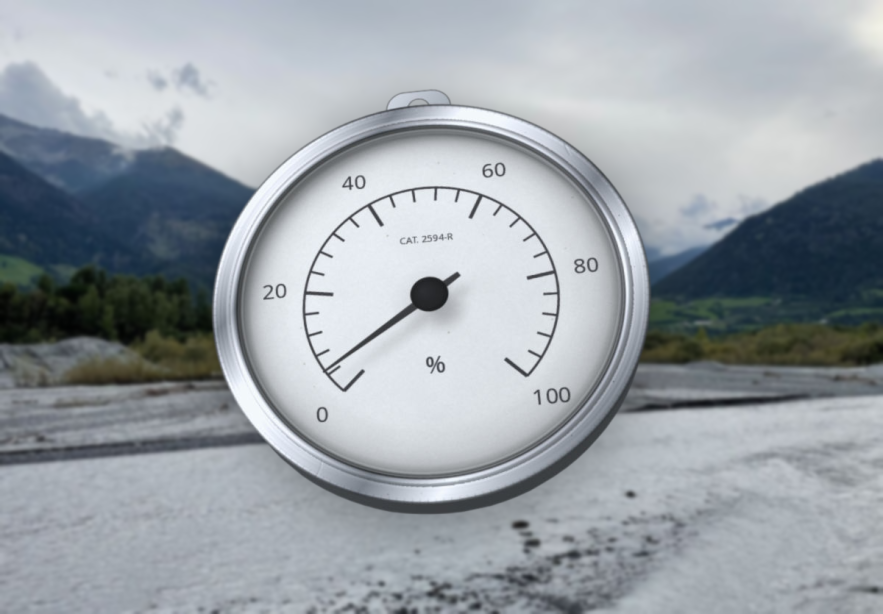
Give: 4 %
